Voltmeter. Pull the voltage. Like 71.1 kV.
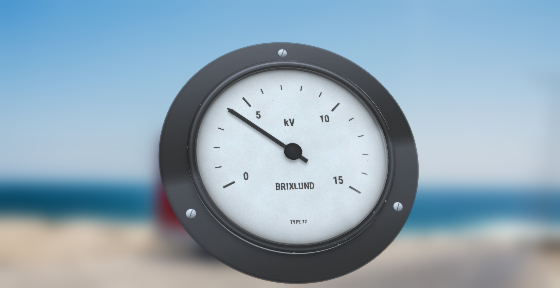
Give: 4 kV
